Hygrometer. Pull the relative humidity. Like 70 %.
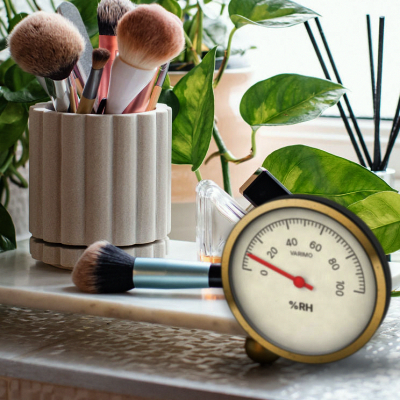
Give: 10 %
